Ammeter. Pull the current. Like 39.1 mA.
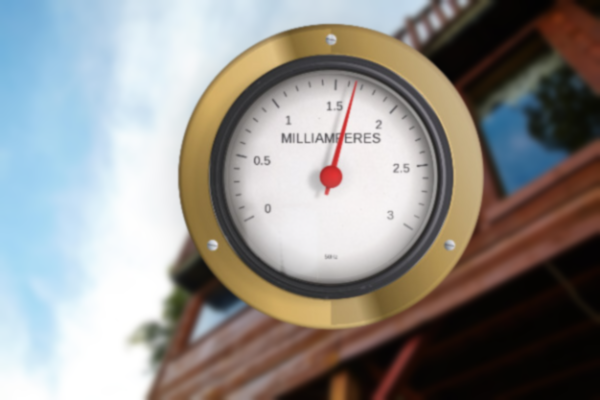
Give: 1.65 mA
